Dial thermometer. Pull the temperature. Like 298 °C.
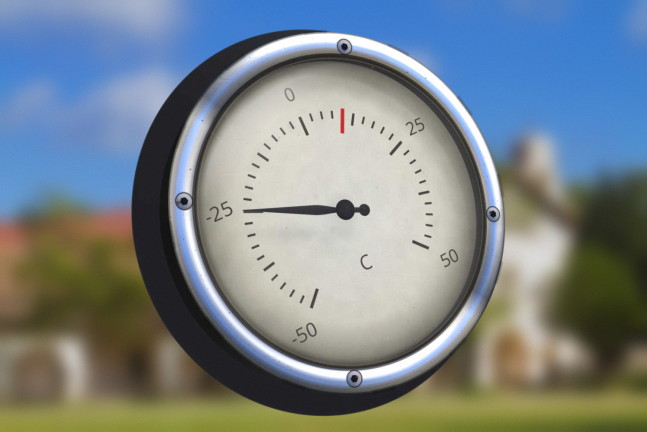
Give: -25 °C
